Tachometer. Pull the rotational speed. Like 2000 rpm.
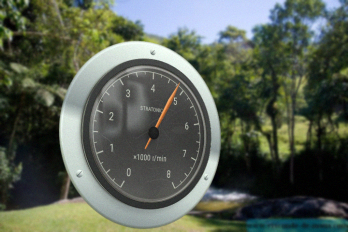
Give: 4750 rpm
